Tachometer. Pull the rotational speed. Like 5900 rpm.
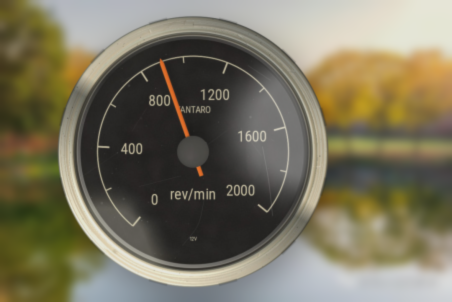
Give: 900 rpm
